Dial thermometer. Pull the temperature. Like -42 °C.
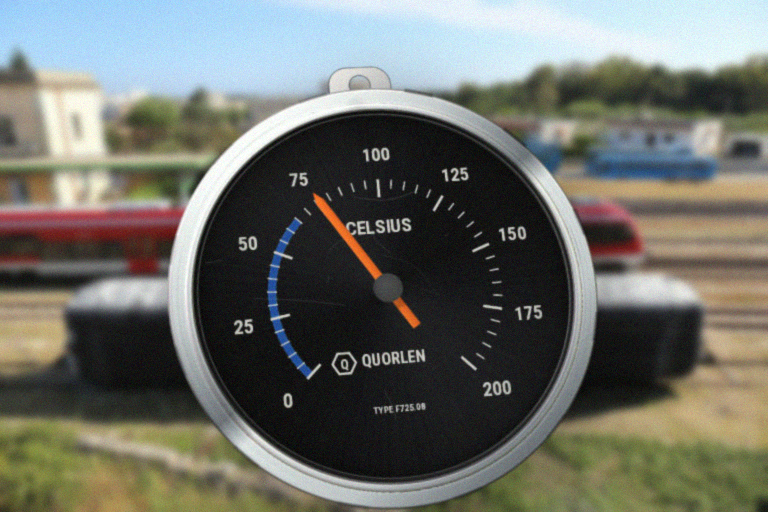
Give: 75 °C
